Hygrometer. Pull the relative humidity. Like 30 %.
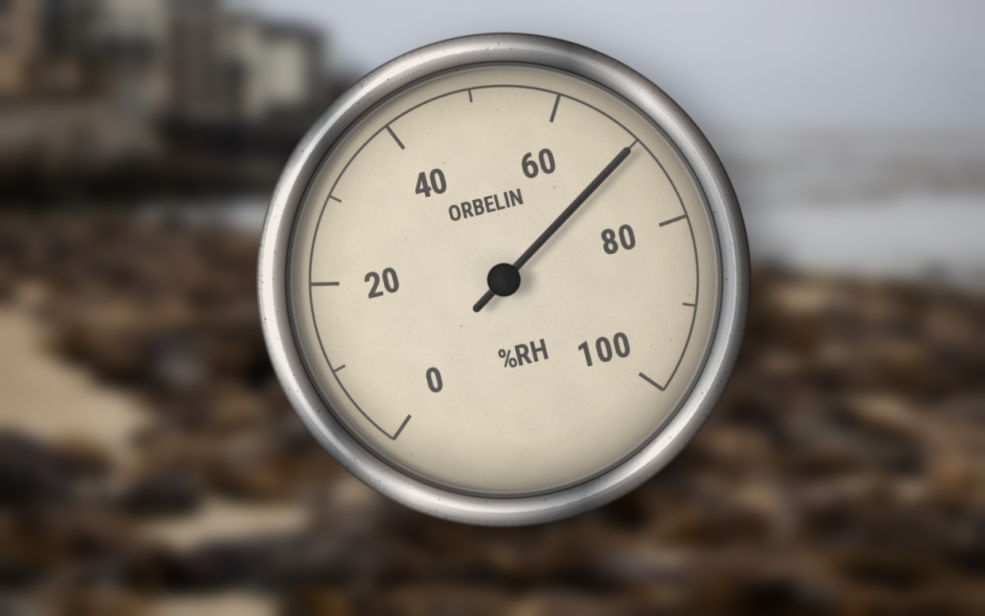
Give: 70 %
